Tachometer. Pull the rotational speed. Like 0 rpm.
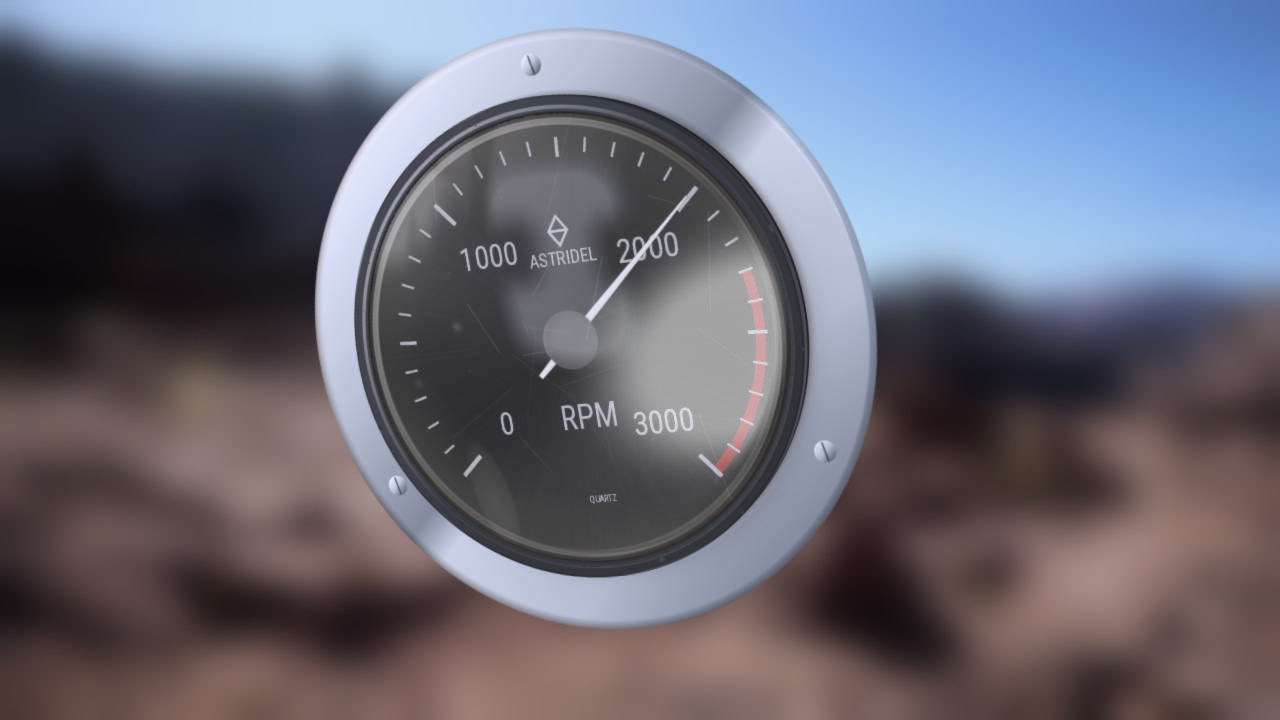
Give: 2000 rpm
